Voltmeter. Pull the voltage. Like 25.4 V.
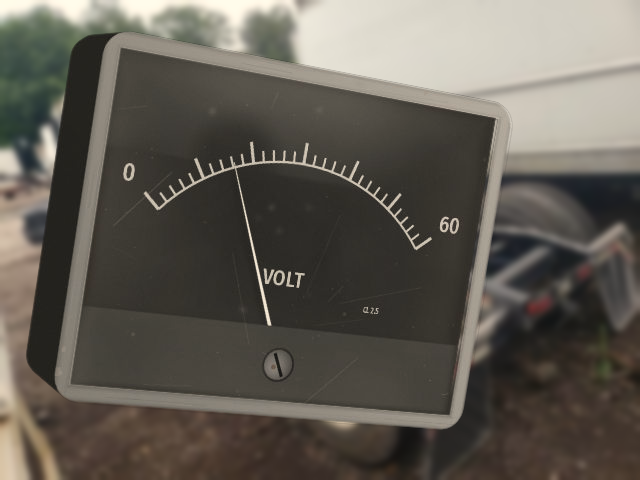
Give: 16 V
